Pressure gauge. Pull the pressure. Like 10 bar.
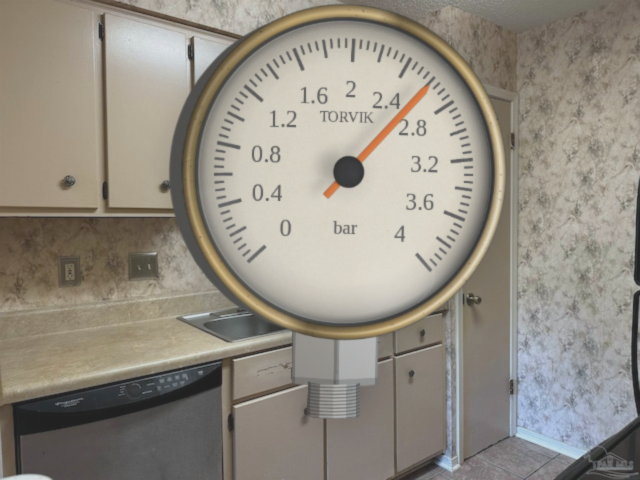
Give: 2.6 bar
